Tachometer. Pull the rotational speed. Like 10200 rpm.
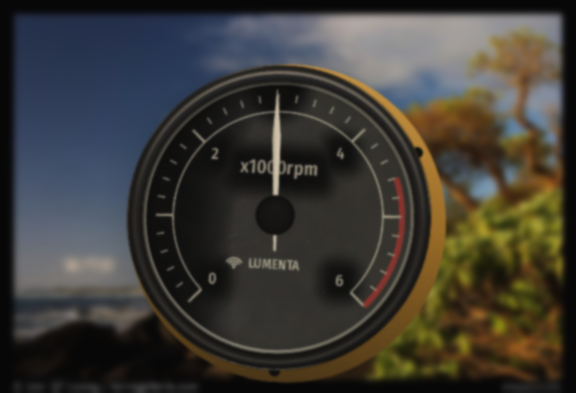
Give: 3000 rpm
